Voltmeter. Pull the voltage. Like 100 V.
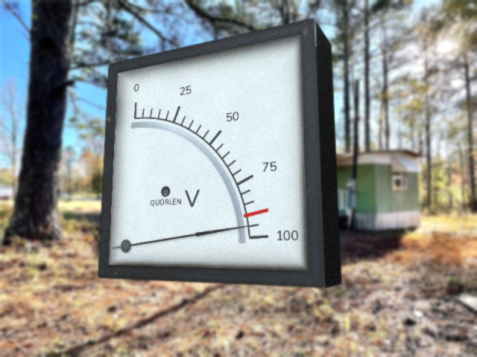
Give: 95 V
